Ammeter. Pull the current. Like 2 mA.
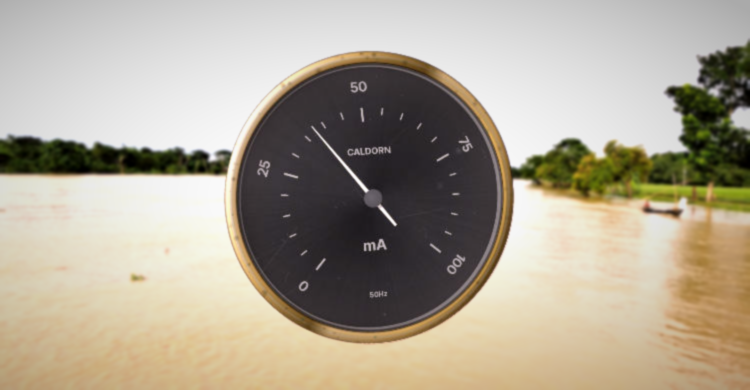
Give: 37.5 mA
